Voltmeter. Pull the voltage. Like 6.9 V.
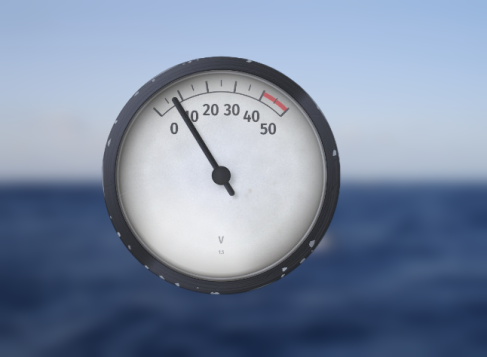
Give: 7.5 V
